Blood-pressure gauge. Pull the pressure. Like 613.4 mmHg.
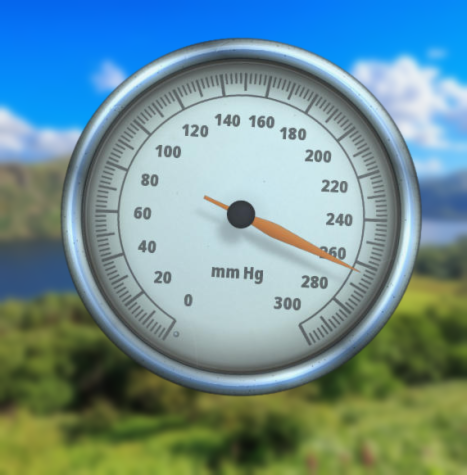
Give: 264 mmHg
